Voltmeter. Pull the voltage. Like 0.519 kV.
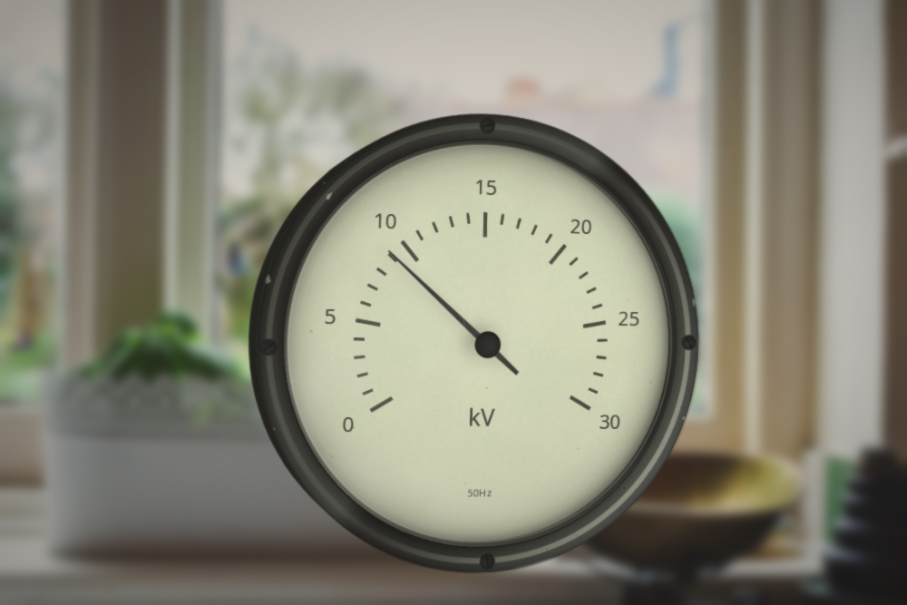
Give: 9 kV
